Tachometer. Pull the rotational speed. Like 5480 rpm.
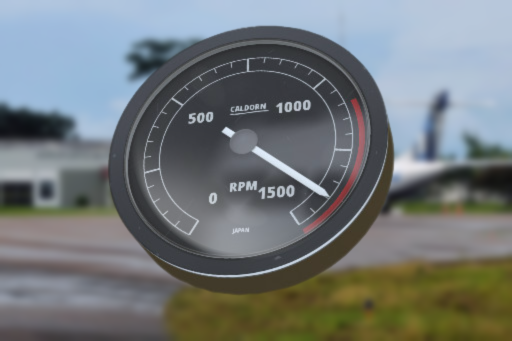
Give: 1400 rpm
